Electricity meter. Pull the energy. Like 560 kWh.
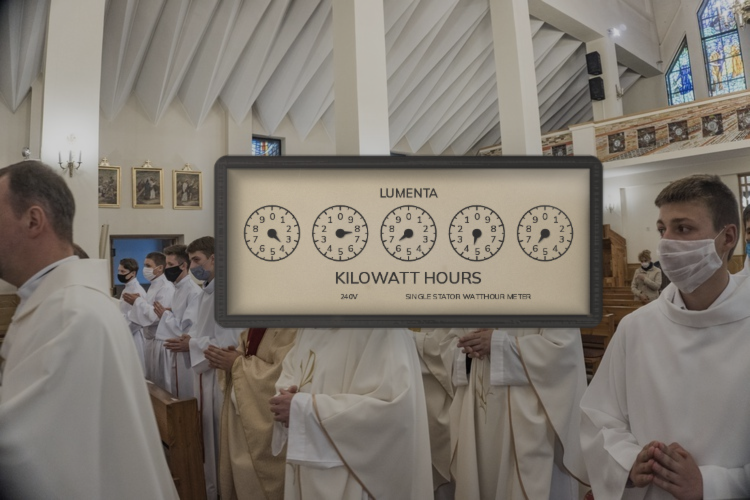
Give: 37646 kWh
